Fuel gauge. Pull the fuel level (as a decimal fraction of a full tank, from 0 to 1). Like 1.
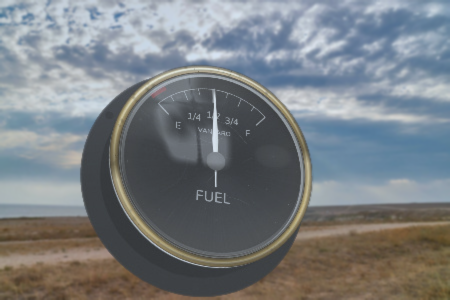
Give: 0.5
